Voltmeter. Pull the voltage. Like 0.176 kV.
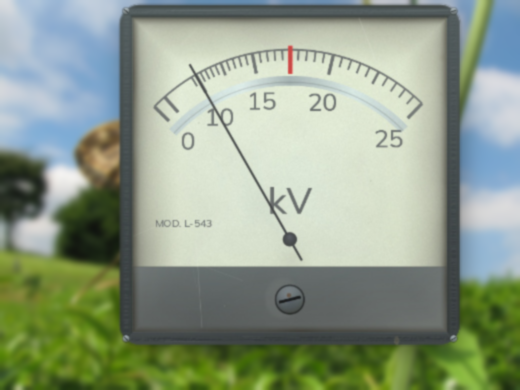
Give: 10 kV
